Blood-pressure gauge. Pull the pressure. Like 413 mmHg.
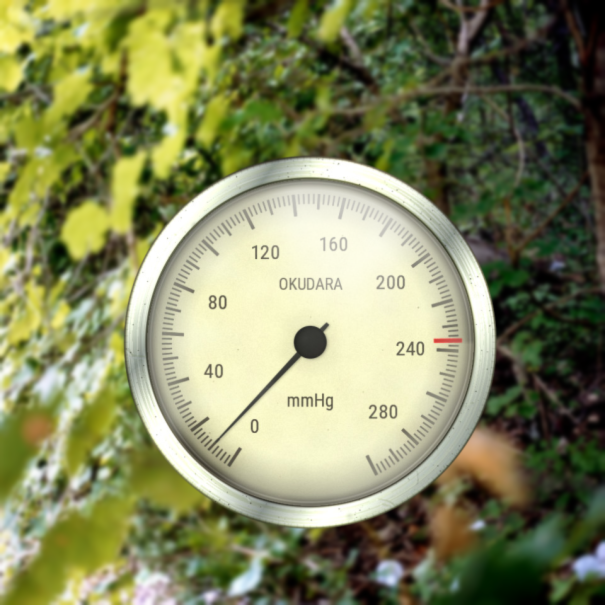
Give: 10 mmHg
